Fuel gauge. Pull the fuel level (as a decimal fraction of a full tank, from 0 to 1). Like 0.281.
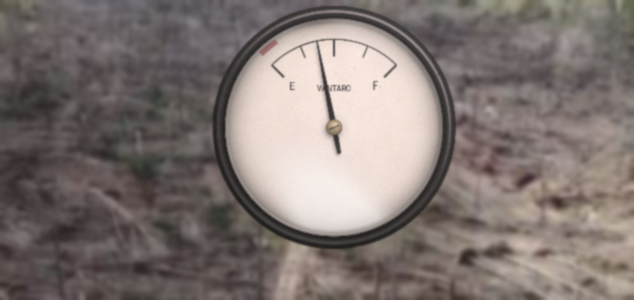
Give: 0.375
